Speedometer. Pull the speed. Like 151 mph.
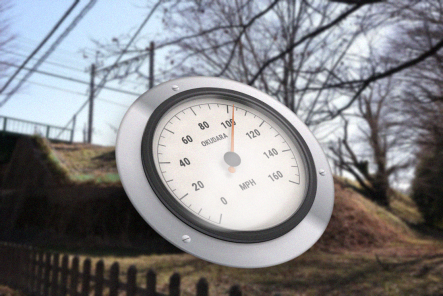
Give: 102.5 mph
